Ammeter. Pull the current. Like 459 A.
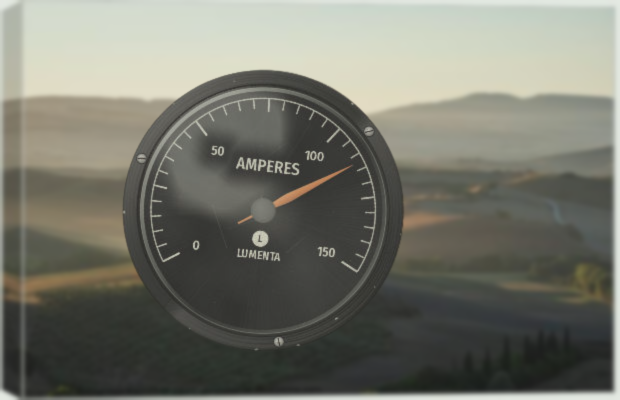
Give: 112.5 A
